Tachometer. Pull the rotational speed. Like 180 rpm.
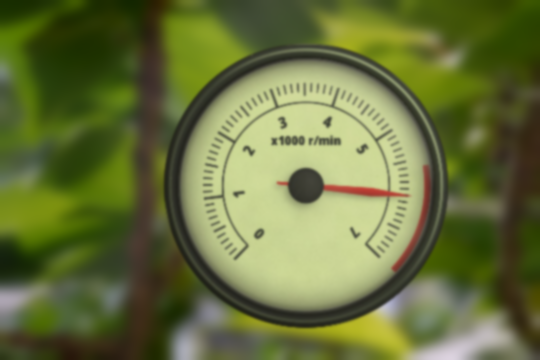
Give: 6000 rpm
